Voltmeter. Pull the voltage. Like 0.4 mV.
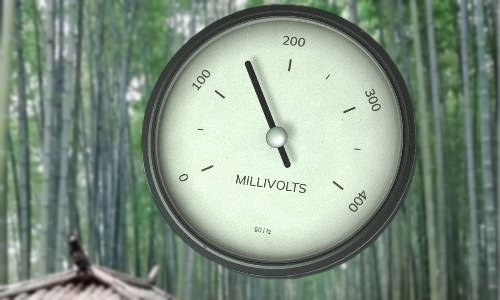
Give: 150 mV
